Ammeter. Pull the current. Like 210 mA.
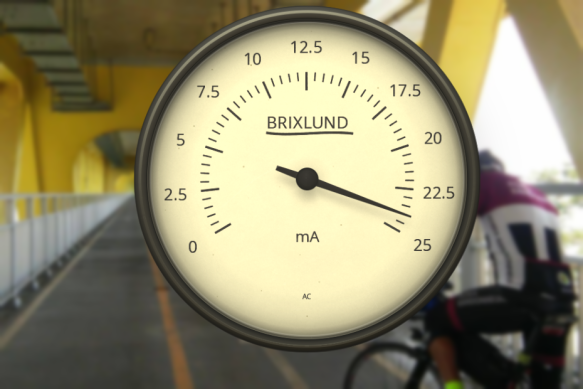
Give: 24 mA
